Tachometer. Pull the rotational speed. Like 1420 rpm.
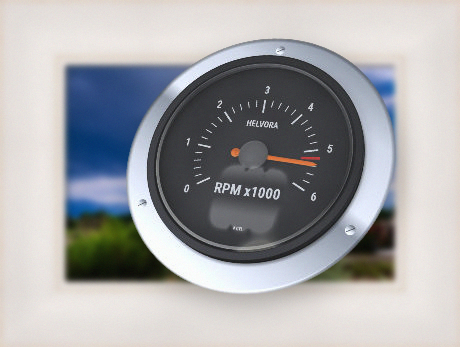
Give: 5400 rpm
